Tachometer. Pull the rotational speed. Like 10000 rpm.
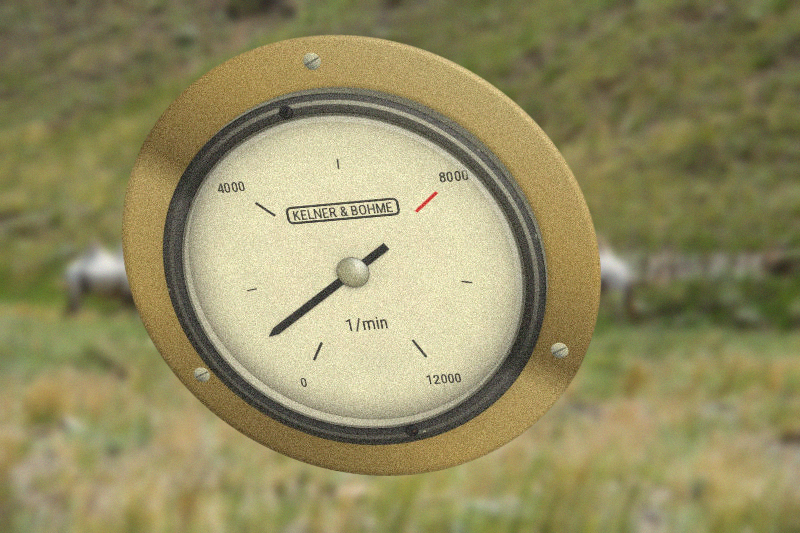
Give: 1000 rpm
